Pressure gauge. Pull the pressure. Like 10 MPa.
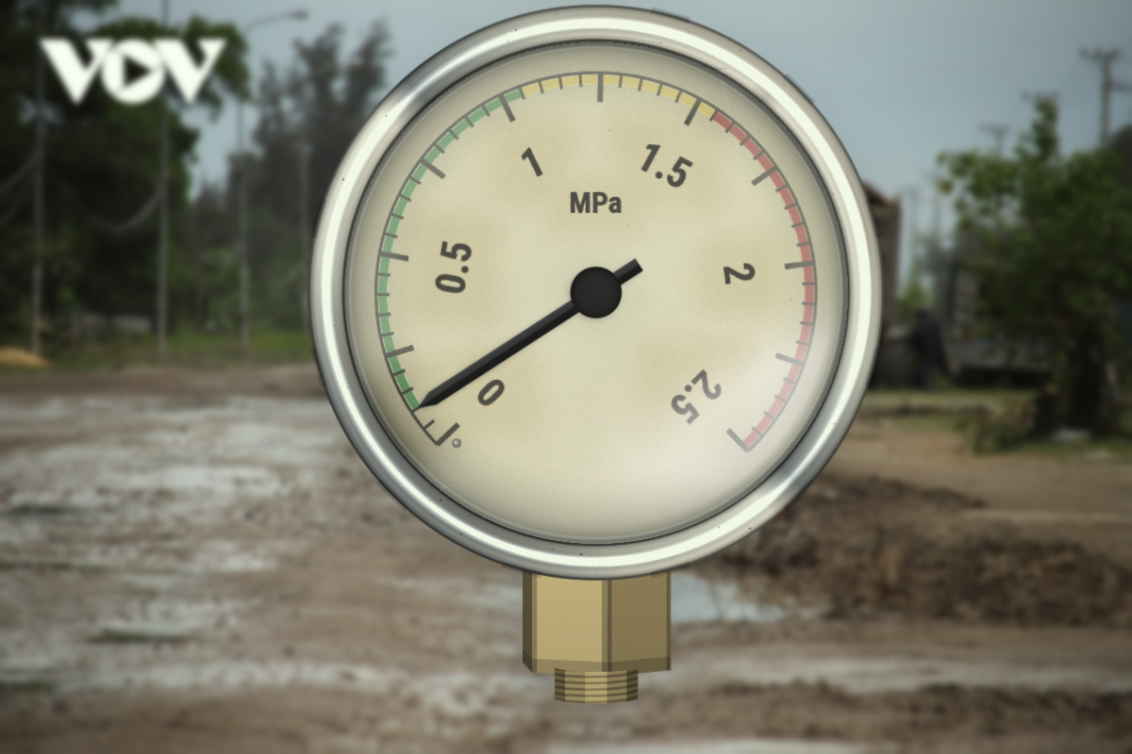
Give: 0.1 MPa
